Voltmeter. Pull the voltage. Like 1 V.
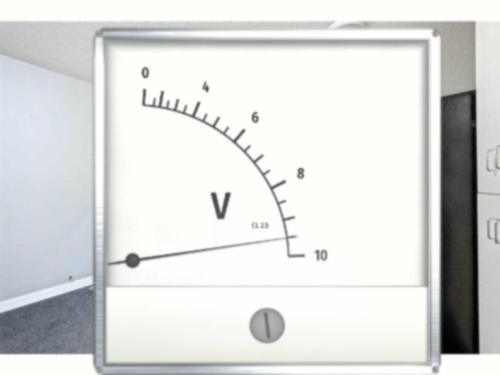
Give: 9.5 V
